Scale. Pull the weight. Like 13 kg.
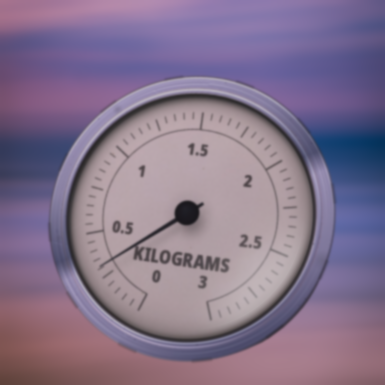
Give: 0.3 kg
